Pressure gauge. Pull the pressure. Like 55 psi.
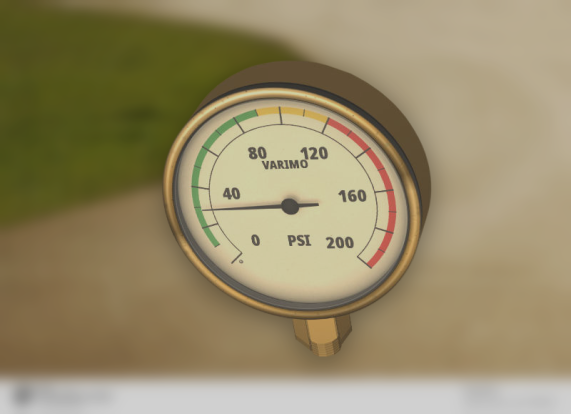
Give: 30 psi
